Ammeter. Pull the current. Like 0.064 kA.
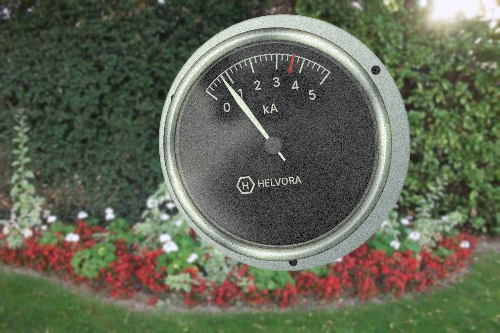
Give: 0.8 kA
